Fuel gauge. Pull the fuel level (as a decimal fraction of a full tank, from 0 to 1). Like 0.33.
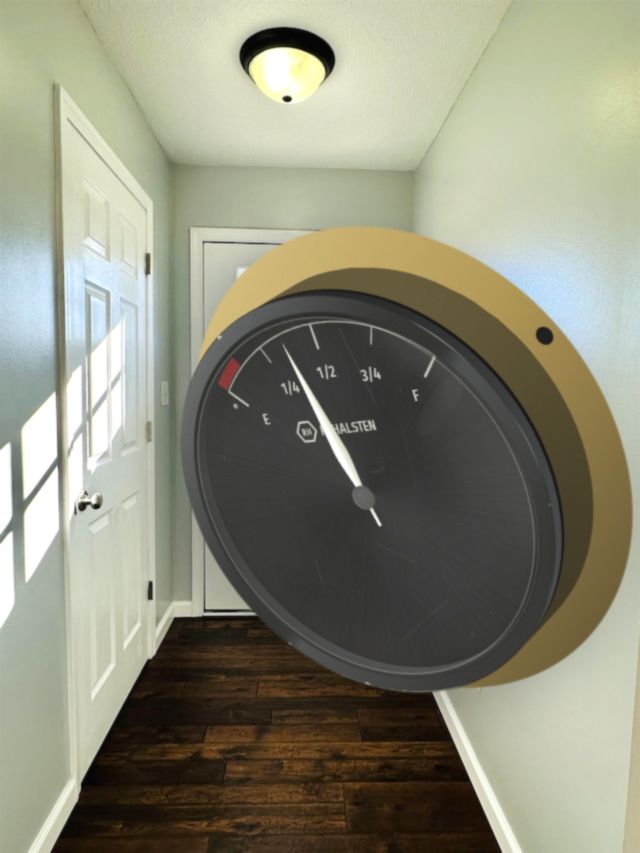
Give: 0.375
